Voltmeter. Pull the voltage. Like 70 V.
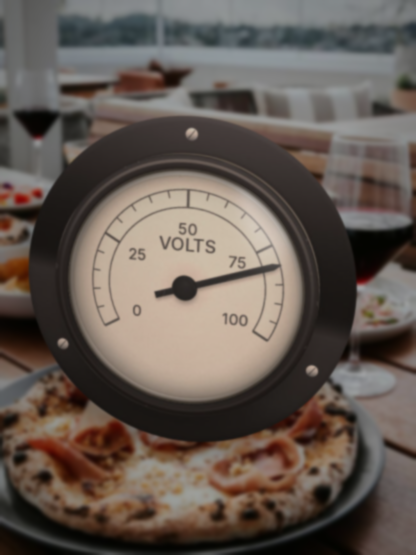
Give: 80 V
